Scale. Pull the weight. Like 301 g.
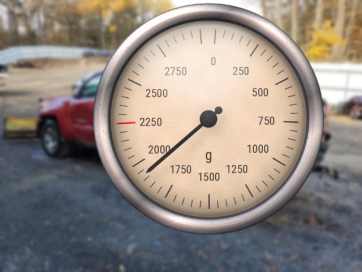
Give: 1925 g
